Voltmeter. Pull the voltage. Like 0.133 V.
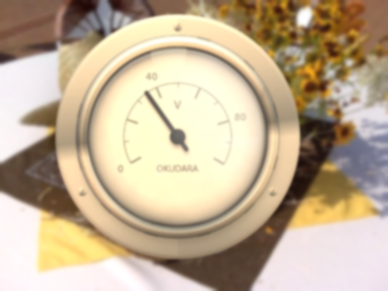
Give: 35 V
